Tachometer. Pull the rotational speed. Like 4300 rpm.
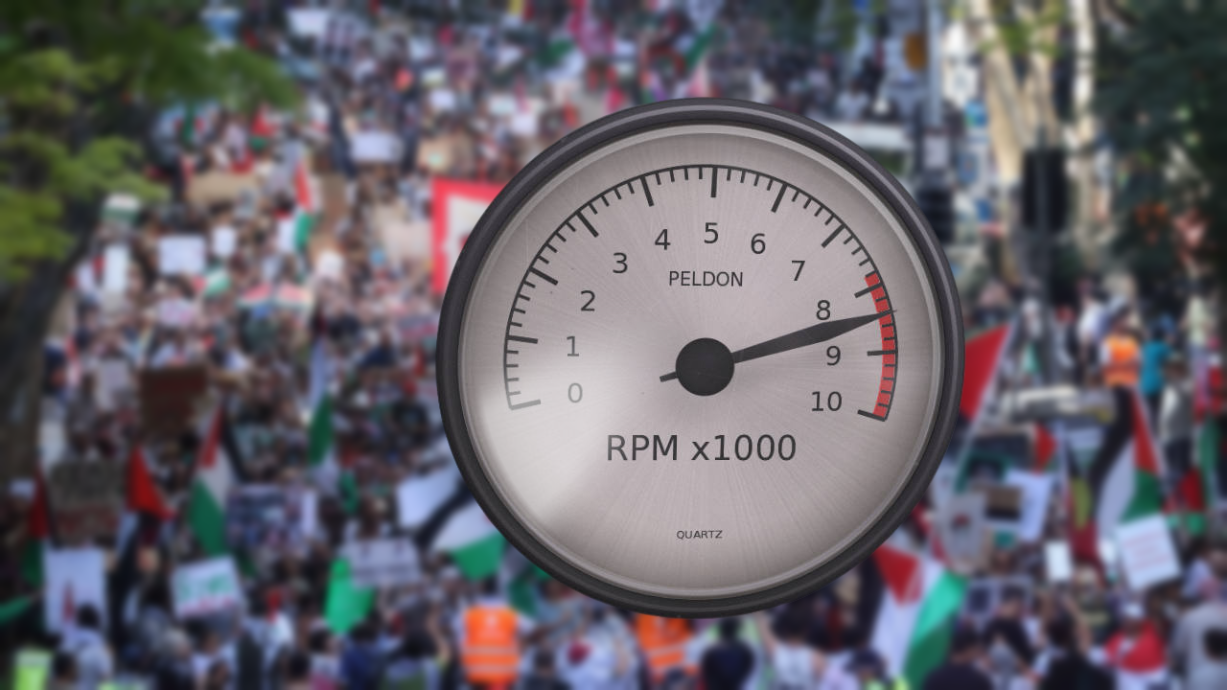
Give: 8400 rpm
